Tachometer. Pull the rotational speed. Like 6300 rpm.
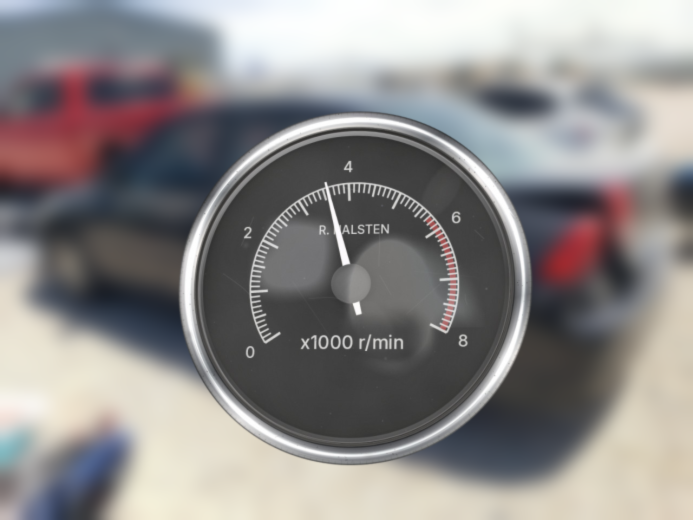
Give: 3600 rpm
